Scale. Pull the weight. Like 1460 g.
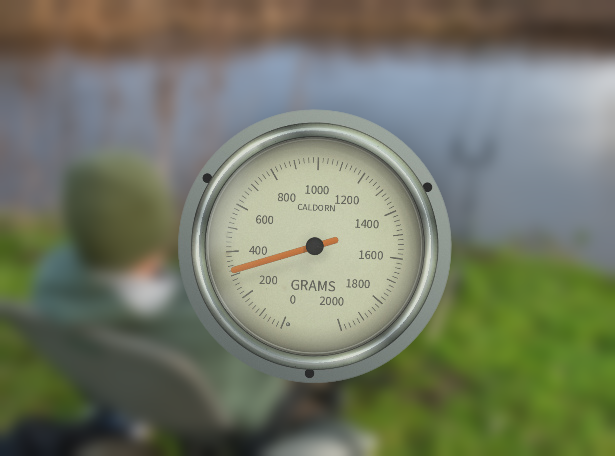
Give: 320 g
